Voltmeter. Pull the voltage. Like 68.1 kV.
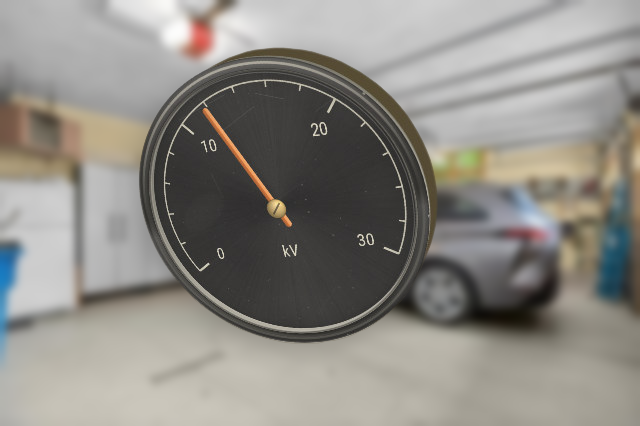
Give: 12 kV
